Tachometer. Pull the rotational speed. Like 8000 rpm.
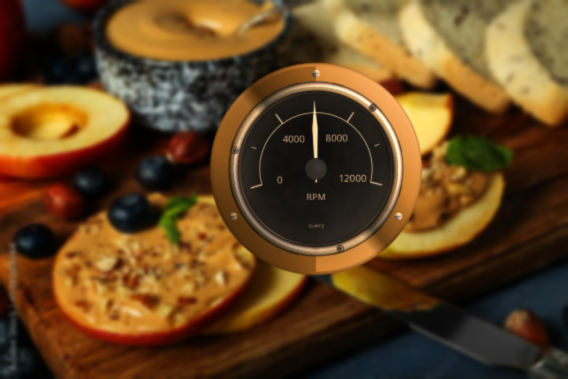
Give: 6000 rpm
